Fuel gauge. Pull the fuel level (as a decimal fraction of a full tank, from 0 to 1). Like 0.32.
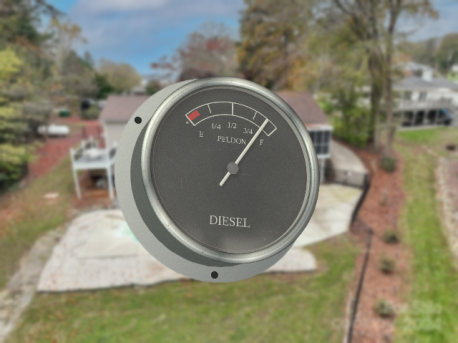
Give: 0.875
